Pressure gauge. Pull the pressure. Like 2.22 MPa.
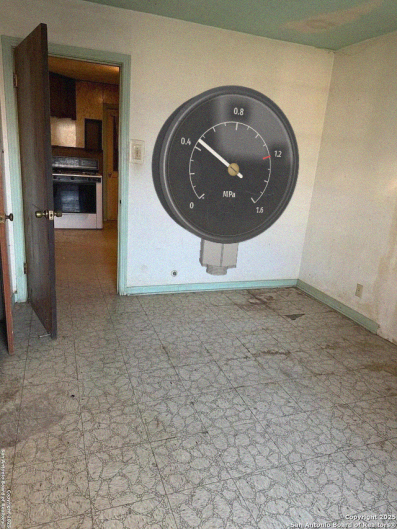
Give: 0.45 MPa
